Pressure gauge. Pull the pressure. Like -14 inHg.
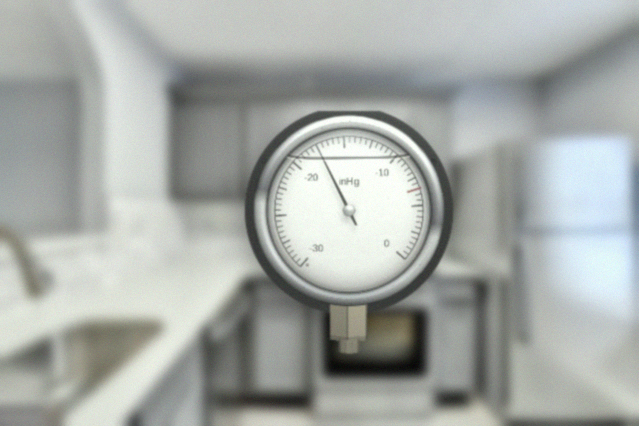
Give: -17.5 inHg
